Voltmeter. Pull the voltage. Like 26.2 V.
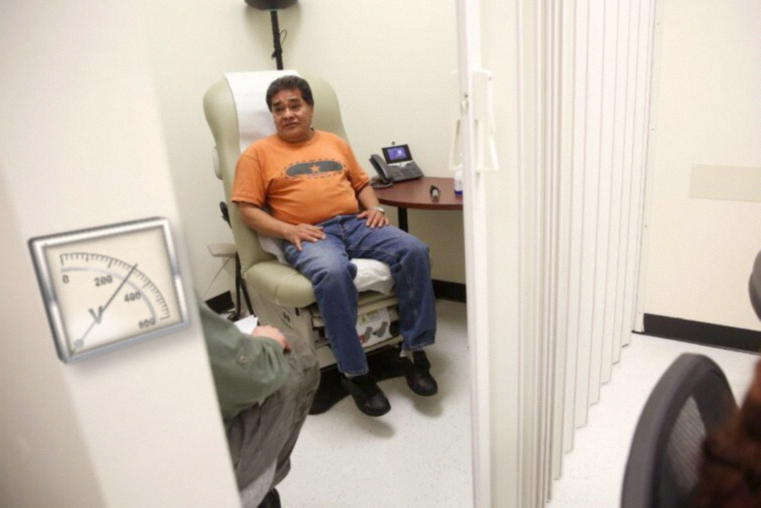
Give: 300 V
